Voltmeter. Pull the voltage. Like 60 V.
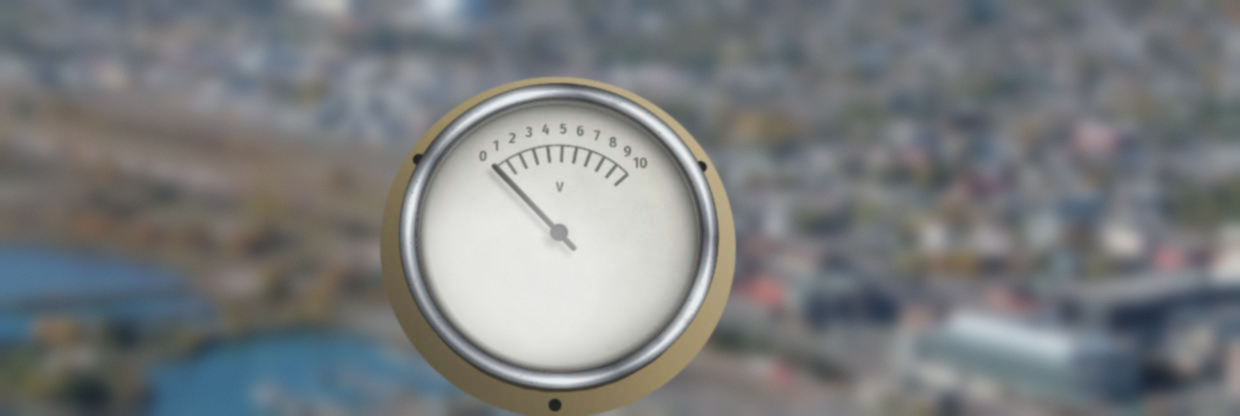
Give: 0 V
